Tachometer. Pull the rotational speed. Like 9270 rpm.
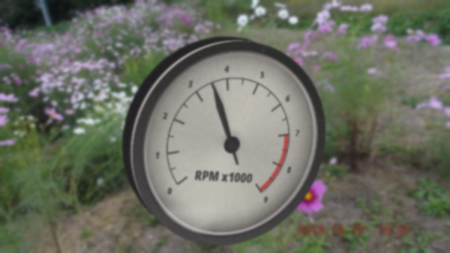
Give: 3500 rpm
